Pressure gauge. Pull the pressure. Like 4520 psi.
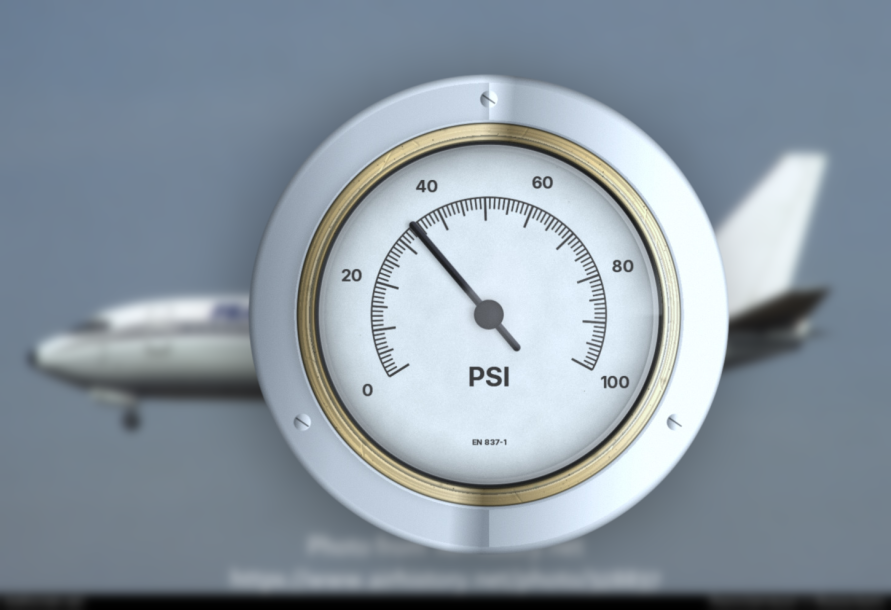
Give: 34 psi
